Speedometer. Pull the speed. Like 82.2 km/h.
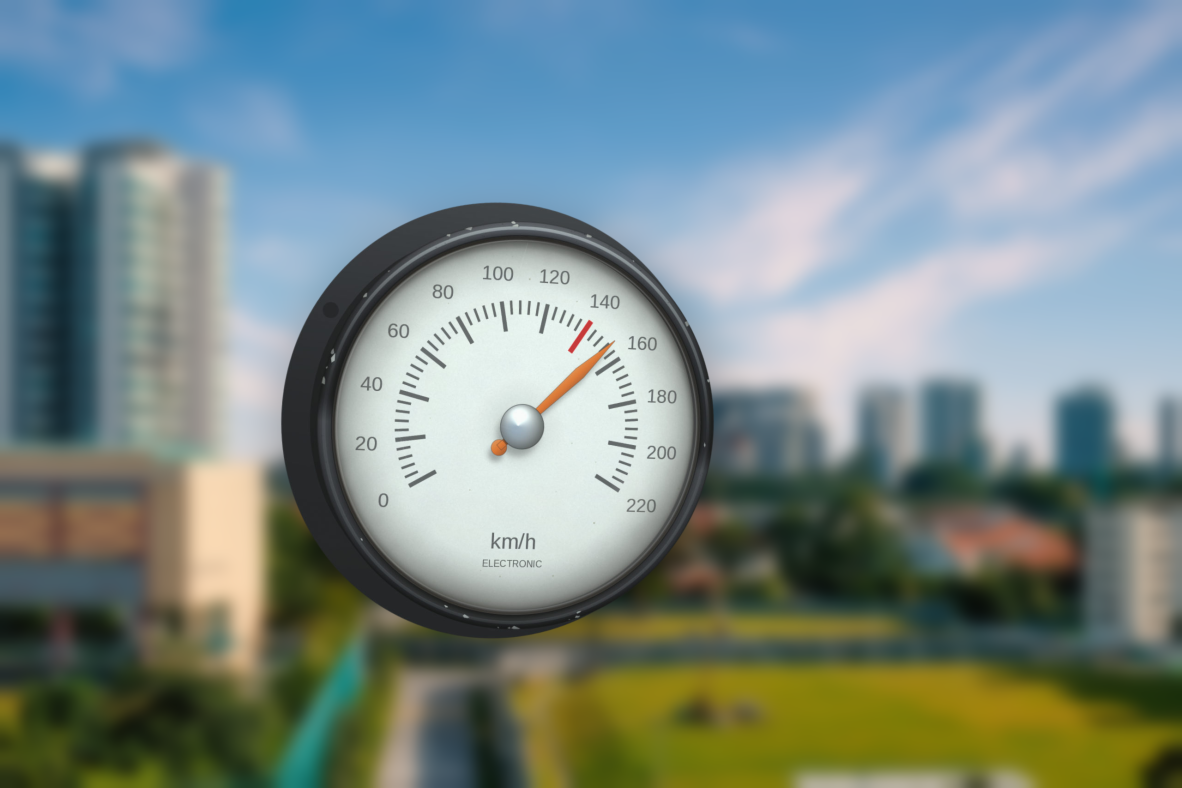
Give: 152 km/h
